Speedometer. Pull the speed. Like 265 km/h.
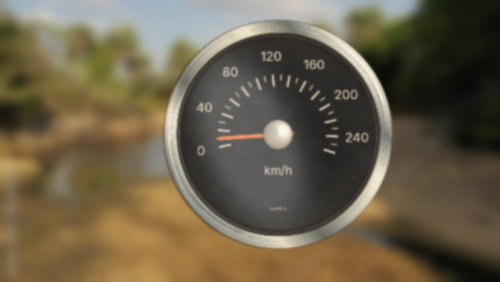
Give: 10 km/h
